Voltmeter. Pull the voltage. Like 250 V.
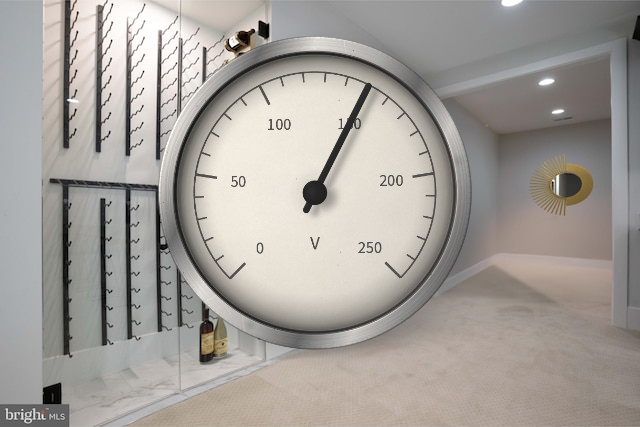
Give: 150 V
